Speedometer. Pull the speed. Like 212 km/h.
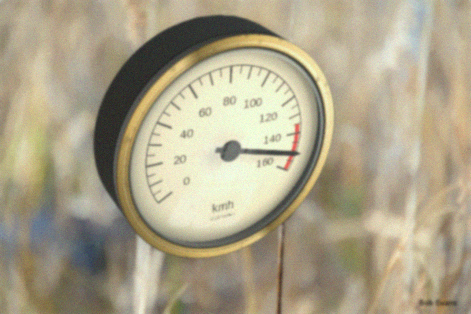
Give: 150 km/h
